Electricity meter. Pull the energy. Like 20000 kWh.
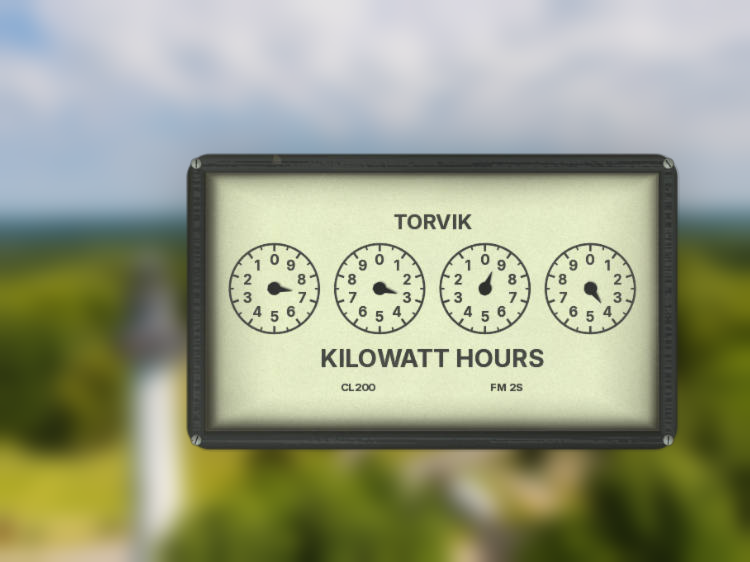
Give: 7294 kWh
